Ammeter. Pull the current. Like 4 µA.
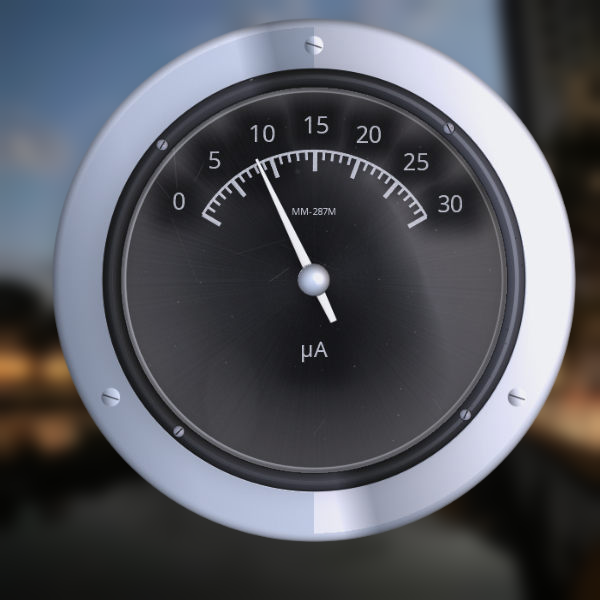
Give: 8.5 µA
